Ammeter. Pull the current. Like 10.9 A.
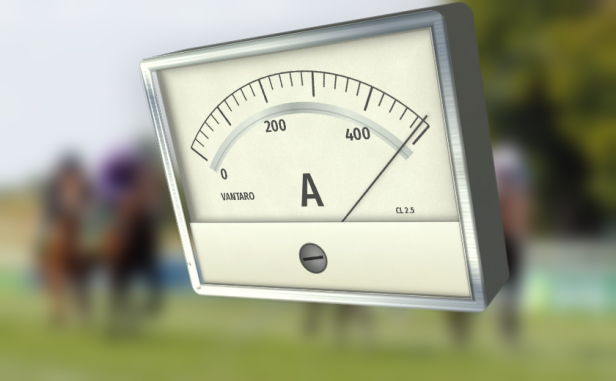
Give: 490 A
